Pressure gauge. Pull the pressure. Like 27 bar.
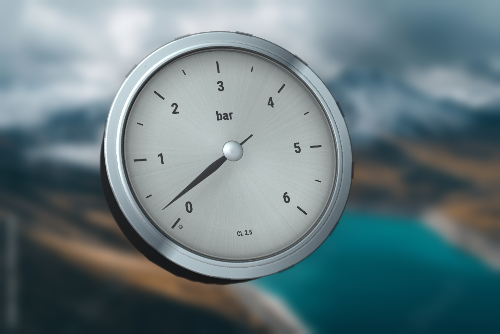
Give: 0.25 bar
